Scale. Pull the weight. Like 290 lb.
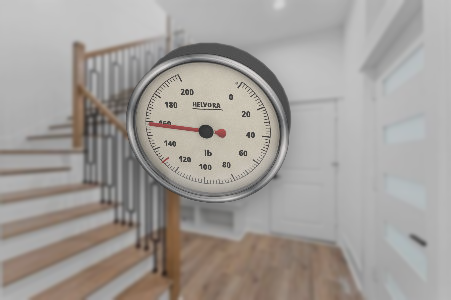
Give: 160 lb
